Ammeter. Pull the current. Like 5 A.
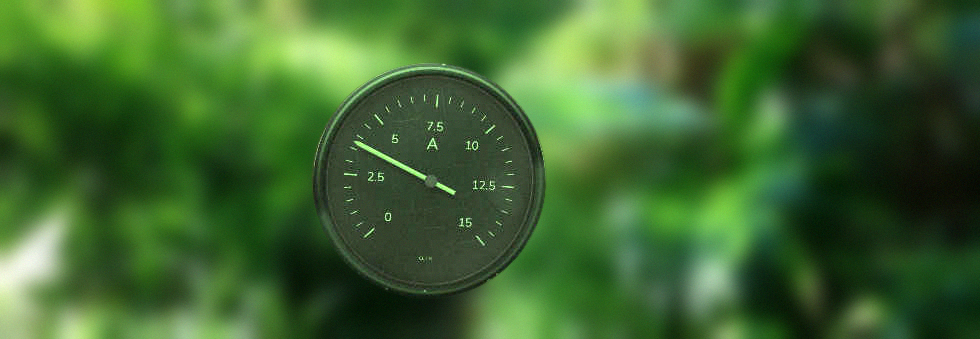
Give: 3.75 A
